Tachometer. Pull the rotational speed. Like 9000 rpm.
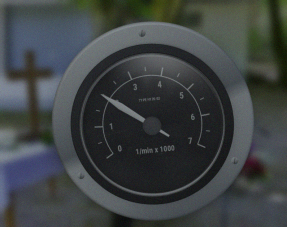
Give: 2000 rpm
